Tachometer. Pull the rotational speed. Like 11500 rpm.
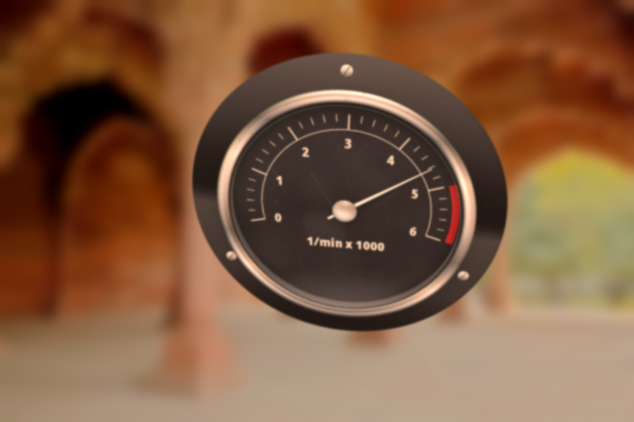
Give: 4600 rpm
